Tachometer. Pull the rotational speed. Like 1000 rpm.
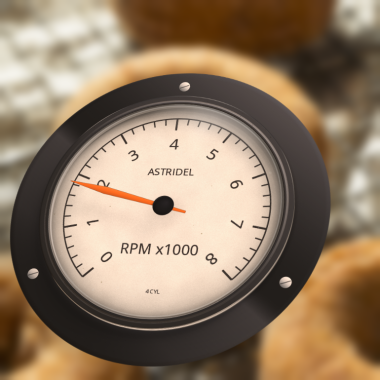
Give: 1800 rpm
